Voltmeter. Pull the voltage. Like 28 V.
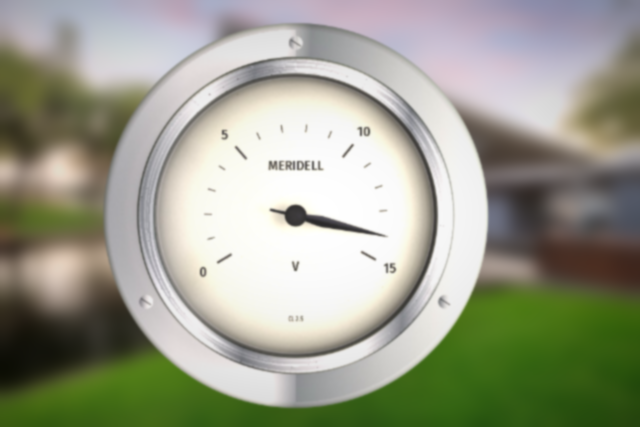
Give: 14 V
